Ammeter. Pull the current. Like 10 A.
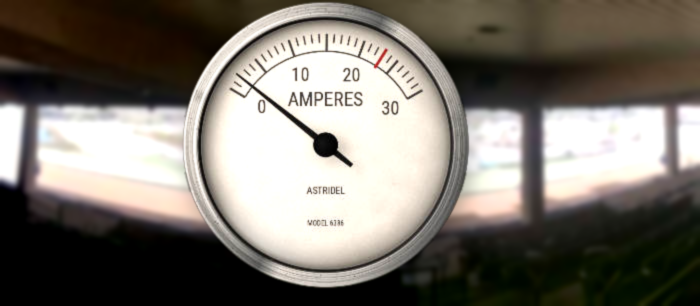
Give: 2 A
